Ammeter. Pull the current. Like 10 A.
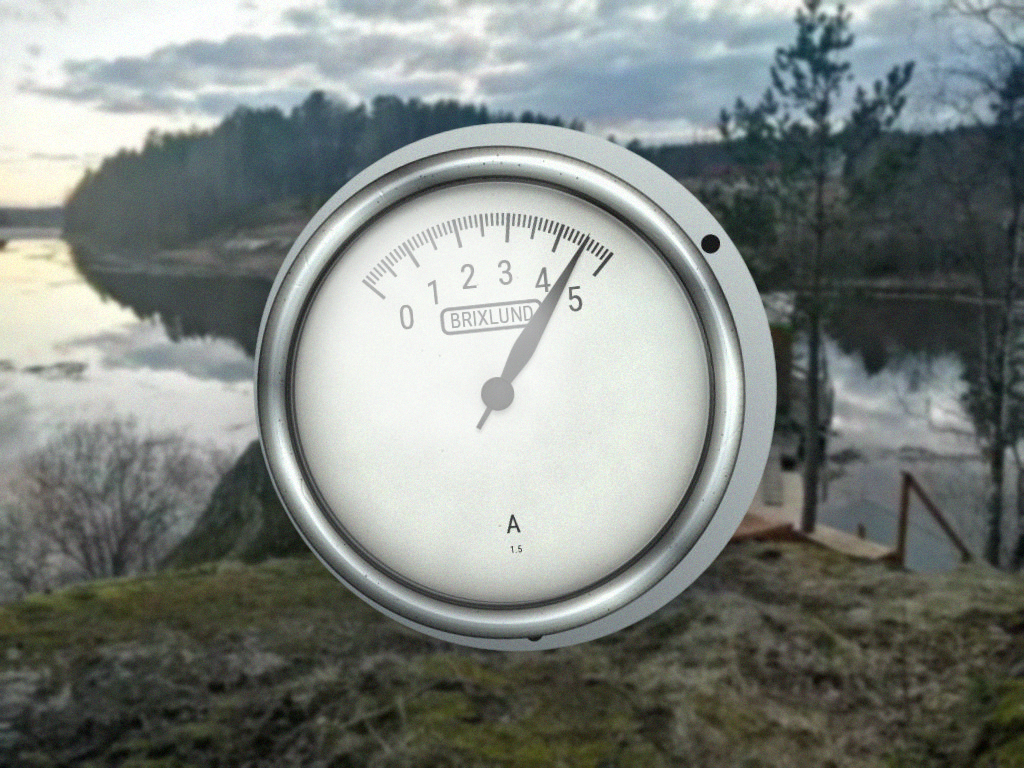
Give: 4.5 A
